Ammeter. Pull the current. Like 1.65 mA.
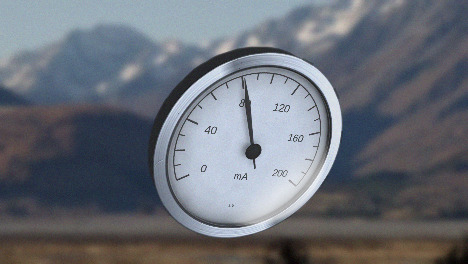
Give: 80 mA
